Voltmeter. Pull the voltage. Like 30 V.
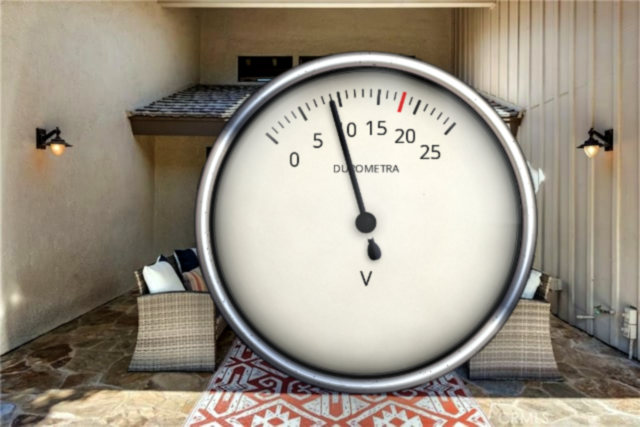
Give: 9 V
